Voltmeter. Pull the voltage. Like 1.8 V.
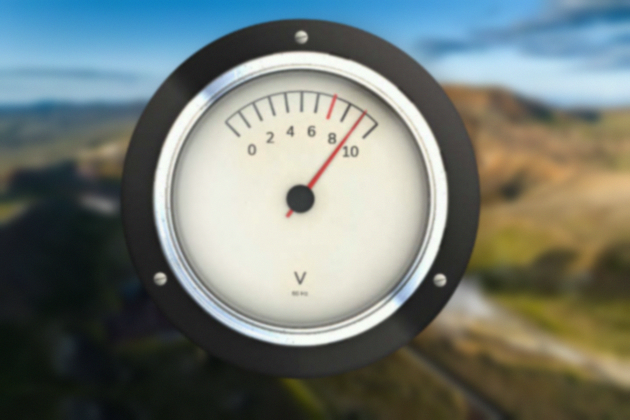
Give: 9 V
